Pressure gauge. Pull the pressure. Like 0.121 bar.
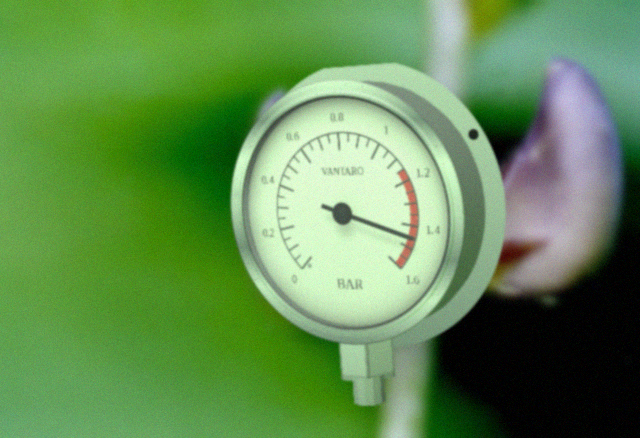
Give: 1.45 bar
